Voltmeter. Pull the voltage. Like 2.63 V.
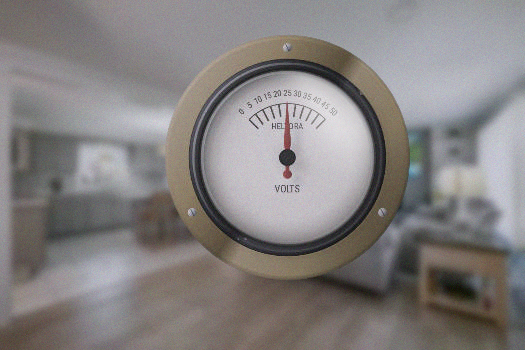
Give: 25 V
